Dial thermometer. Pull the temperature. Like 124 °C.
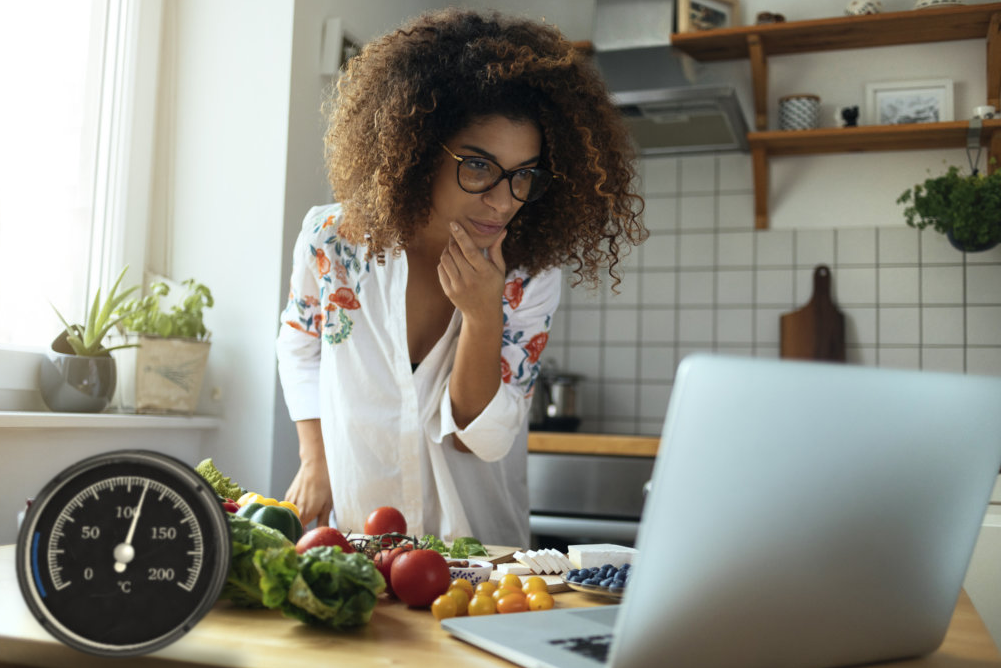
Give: 112.5 °C
